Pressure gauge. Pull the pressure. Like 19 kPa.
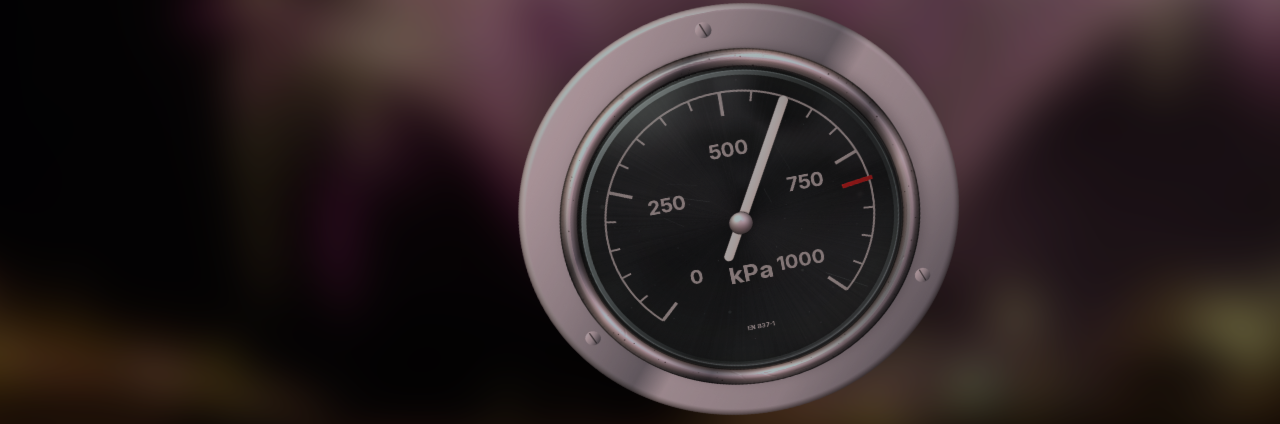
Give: 600 kPa
